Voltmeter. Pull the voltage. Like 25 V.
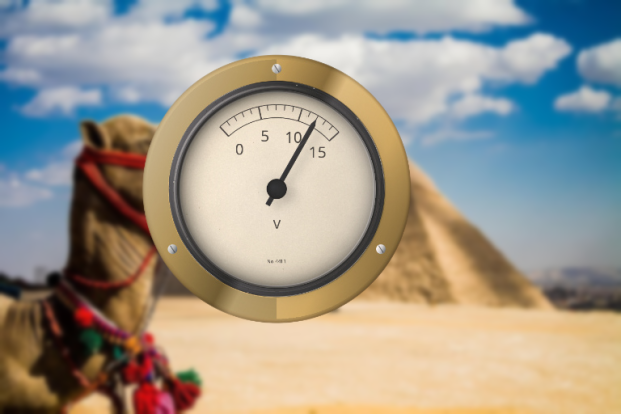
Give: 12 V
